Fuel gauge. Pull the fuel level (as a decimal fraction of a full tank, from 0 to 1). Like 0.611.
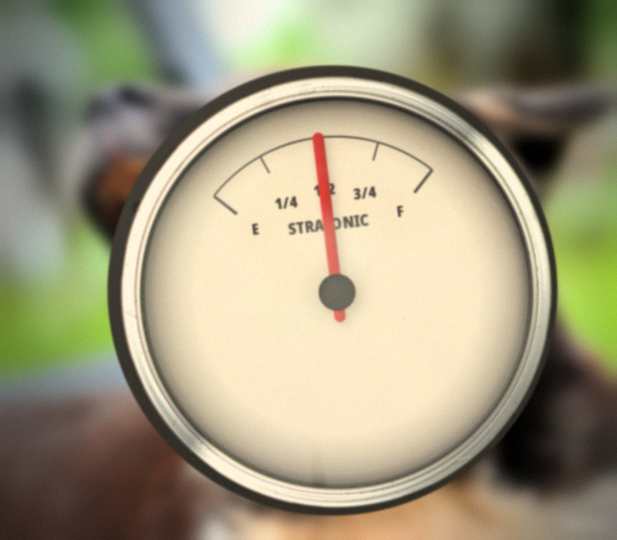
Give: 0.5
